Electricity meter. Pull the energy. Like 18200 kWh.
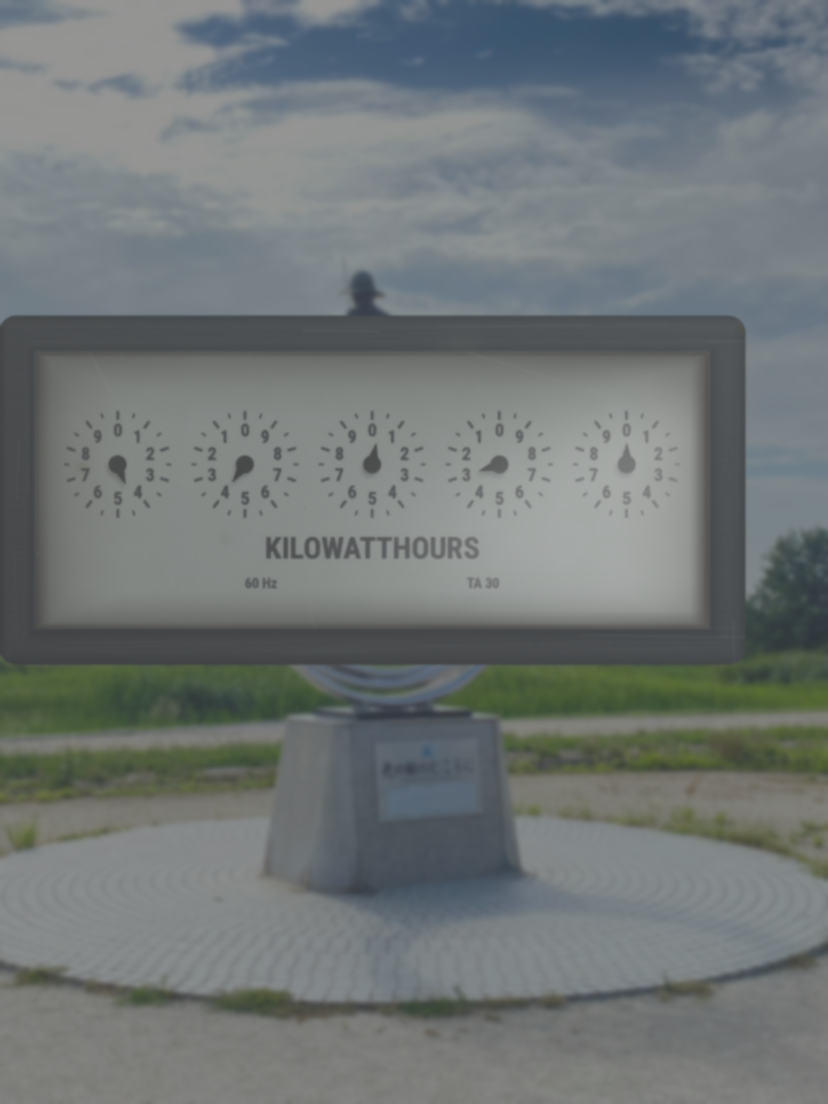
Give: 44030 kWh
